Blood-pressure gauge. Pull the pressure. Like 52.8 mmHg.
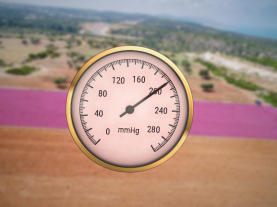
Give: 200 mmHg
